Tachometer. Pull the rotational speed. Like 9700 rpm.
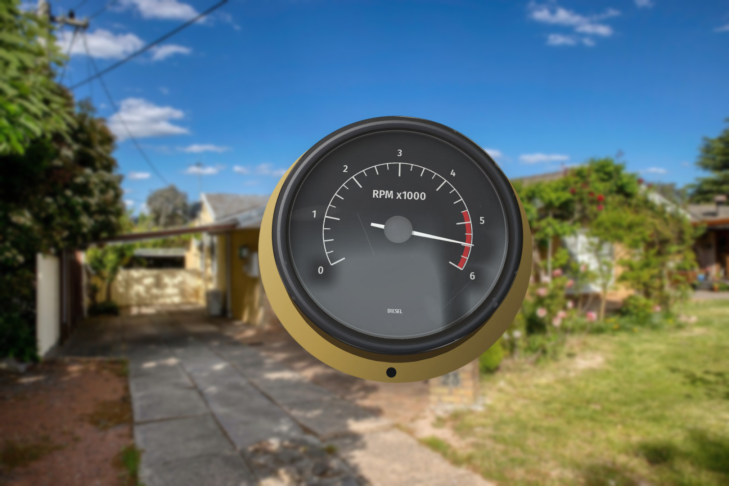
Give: 5500 rpm
